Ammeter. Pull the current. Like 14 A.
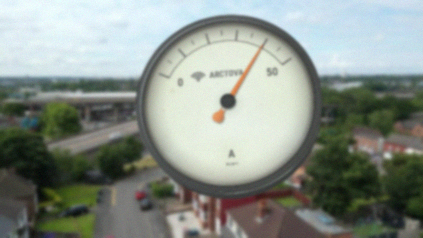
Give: 40 A
